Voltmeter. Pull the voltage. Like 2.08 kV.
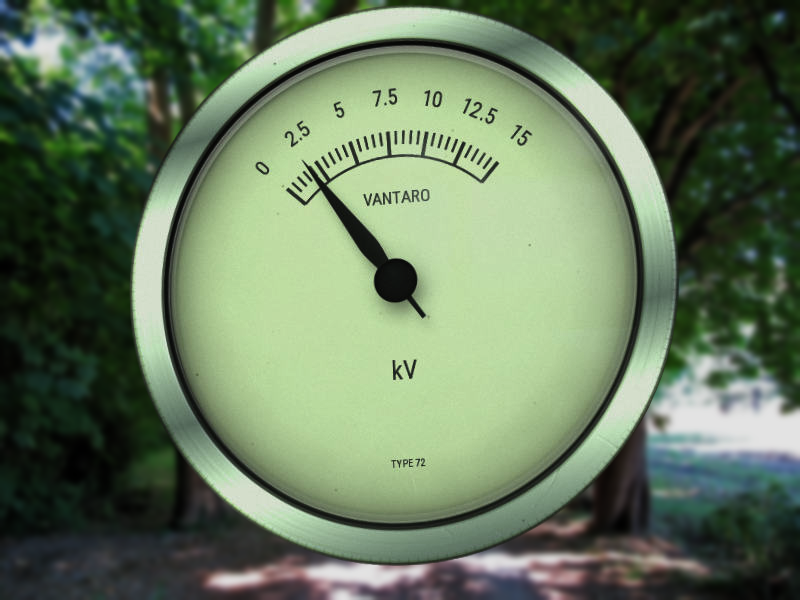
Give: 2 kV
